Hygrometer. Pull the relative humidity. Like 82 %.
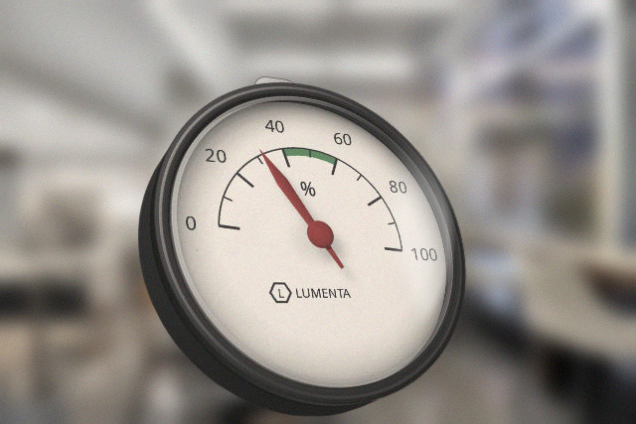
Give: 30 %
